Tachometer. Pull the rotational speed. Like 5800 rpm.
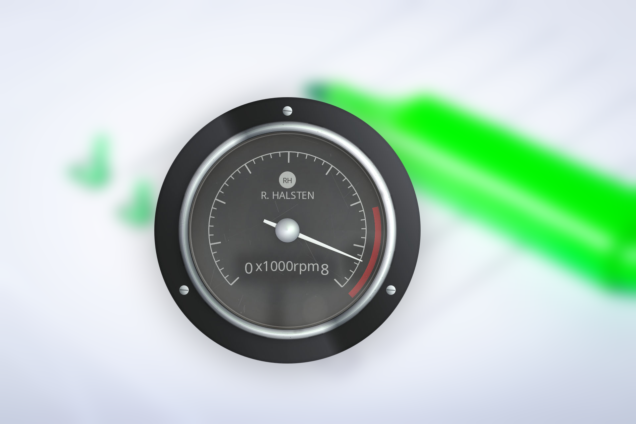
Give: 7300 rpm
